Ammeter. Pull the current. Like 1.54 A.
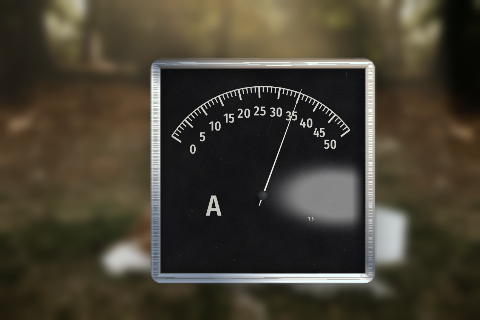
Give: 35 A
